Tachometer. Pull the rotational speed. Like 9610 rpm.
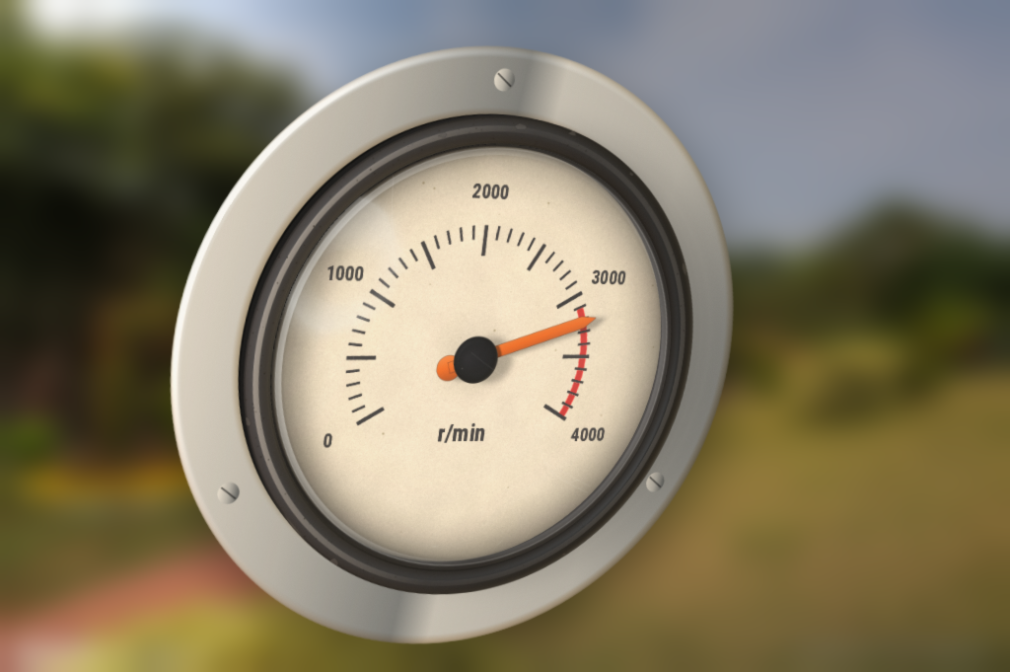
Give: 3200 rpm
